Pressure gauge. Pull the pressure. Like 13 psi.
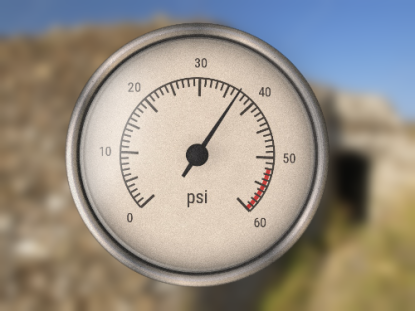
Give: 37 psi
